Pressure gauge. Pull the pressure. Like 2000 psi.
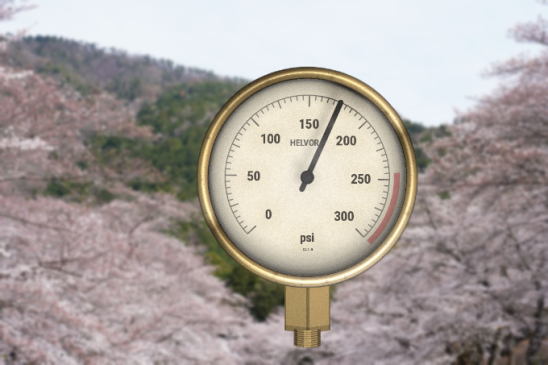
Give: 175 psi
